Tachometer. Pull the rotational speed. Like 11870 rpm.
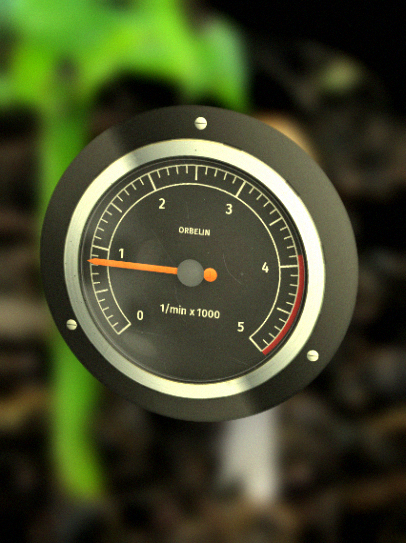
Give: 850 rpm
